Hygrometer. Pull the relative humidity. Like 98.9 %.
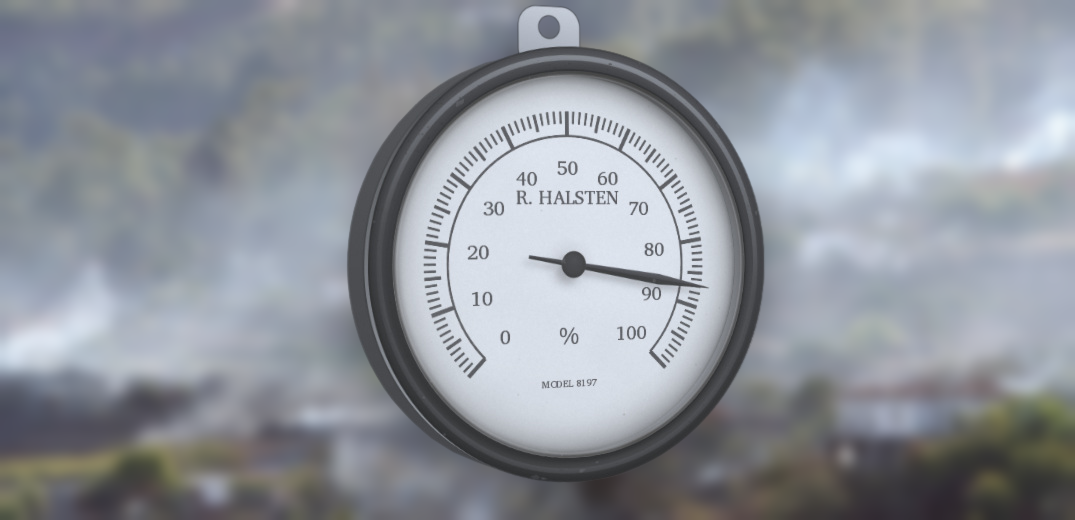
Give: 87 %
